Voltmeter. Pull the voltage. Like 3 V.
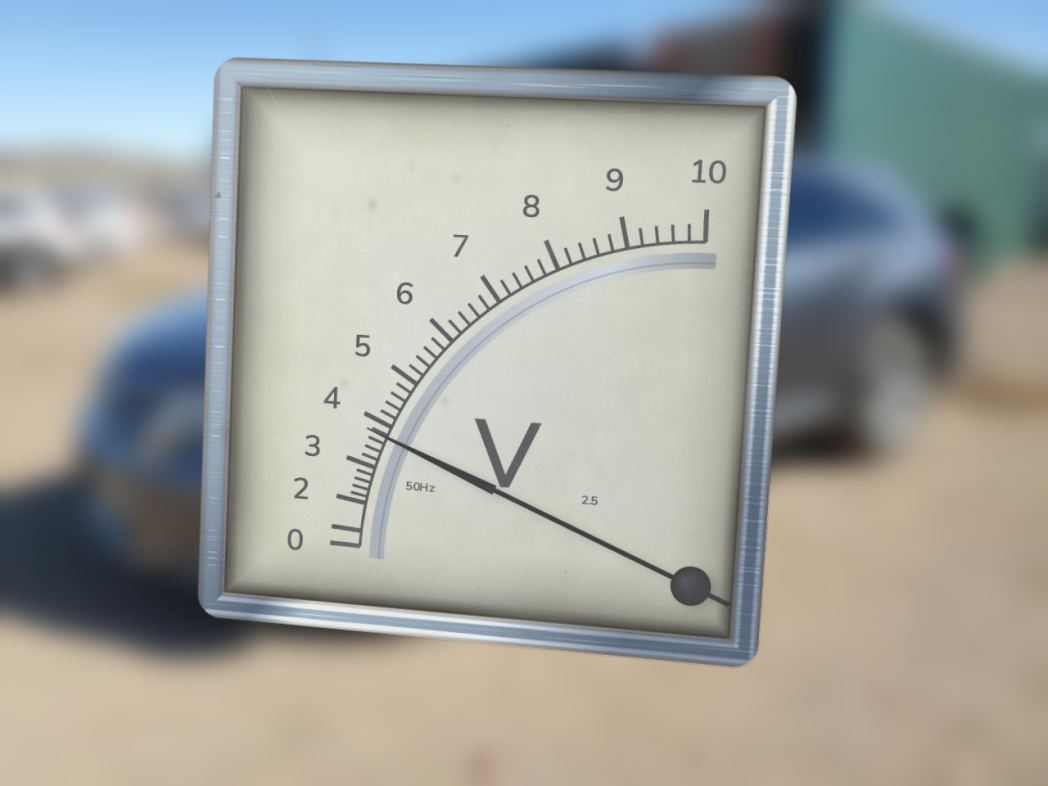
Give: 3.8 V
